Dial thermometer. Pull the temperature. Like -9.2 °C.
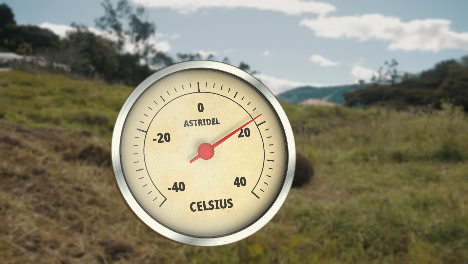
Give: 18 °C
